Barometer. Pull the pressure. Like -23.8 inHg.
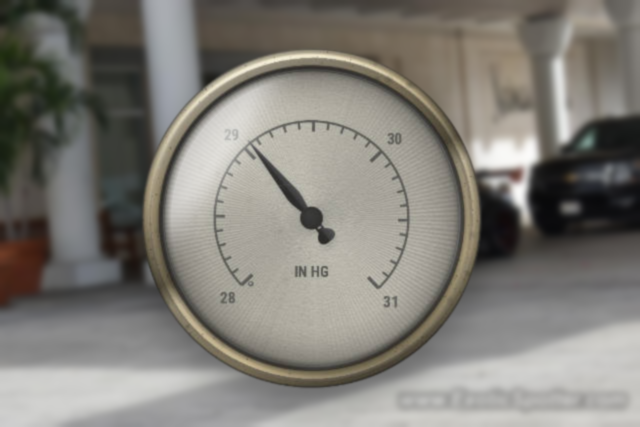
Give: 29.05 inHg
